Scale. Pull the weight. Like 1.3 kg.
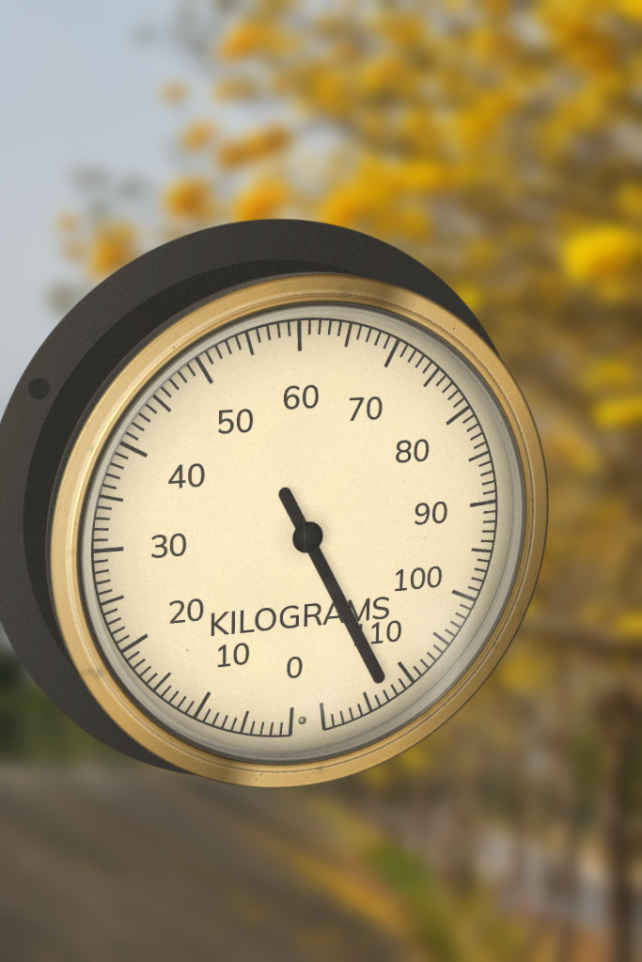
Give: 113 kg
